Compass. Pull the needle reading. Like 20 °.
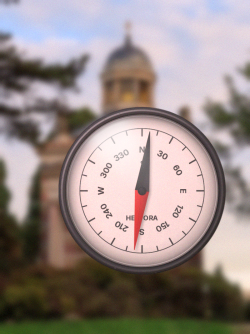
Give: 187.5 °
